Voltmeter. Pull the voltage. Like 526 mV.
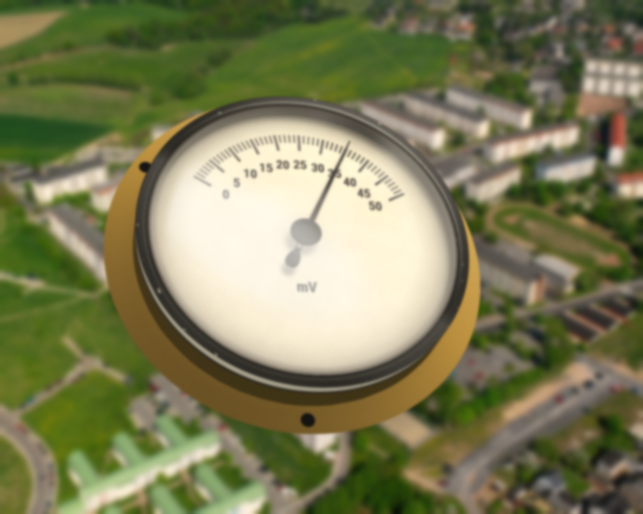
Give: 35 mV
